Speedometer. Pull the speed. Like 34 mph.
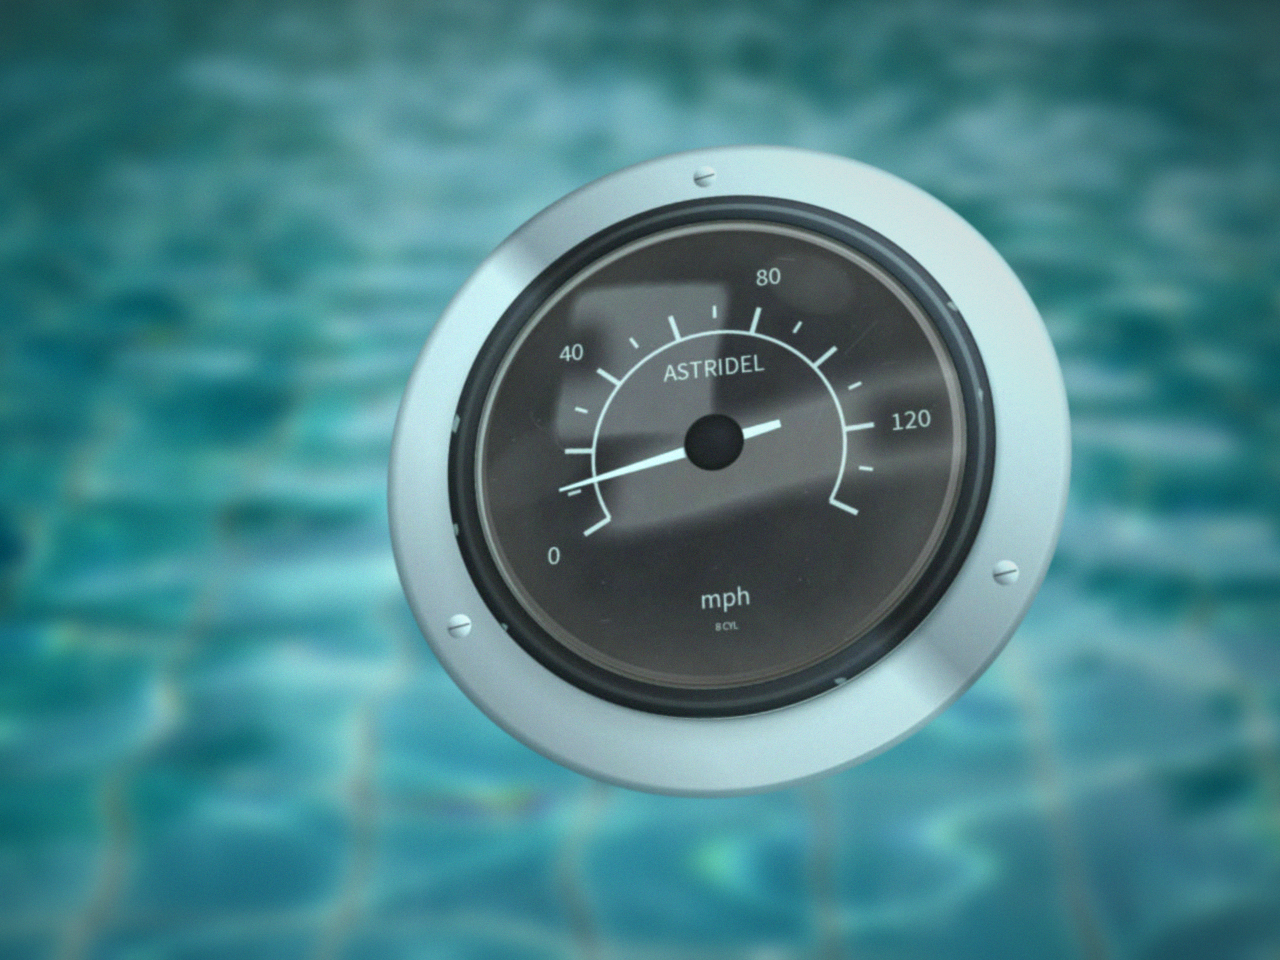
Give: 10 mph
